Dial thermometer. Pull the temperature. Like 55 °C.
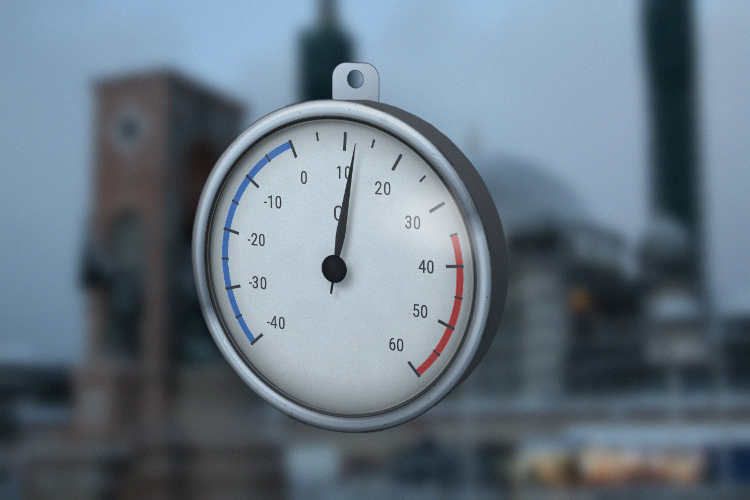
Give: 12.5 °C
